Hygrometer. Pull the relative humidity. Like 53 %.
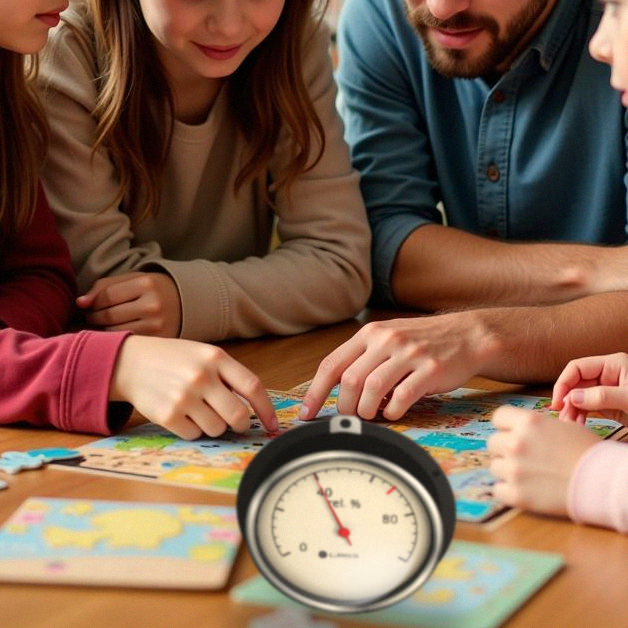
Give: 40 %
